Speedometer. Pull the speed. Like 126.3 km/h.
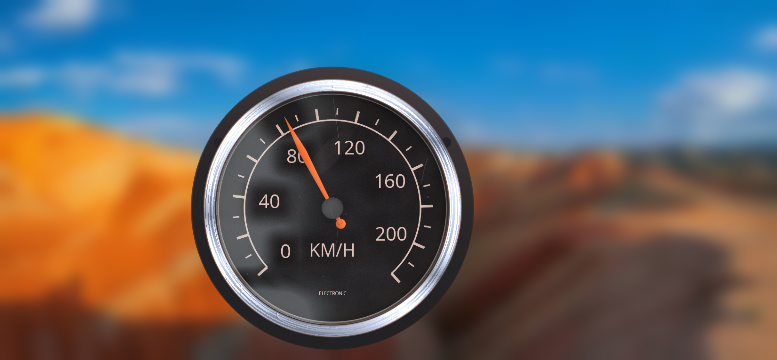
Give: 85 km/h
